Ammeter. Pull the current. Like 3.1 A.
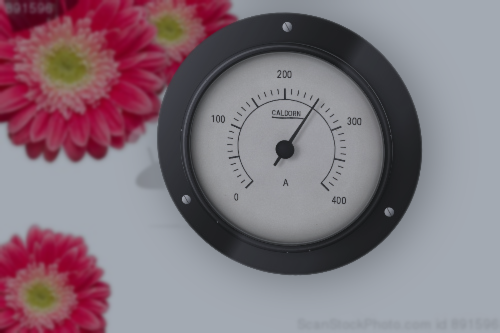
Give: 250 A
